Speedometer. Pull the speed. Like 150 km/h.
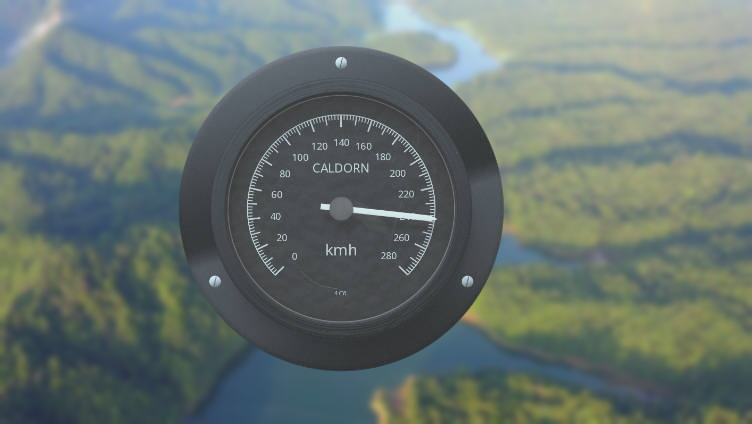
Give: 240 km/h
